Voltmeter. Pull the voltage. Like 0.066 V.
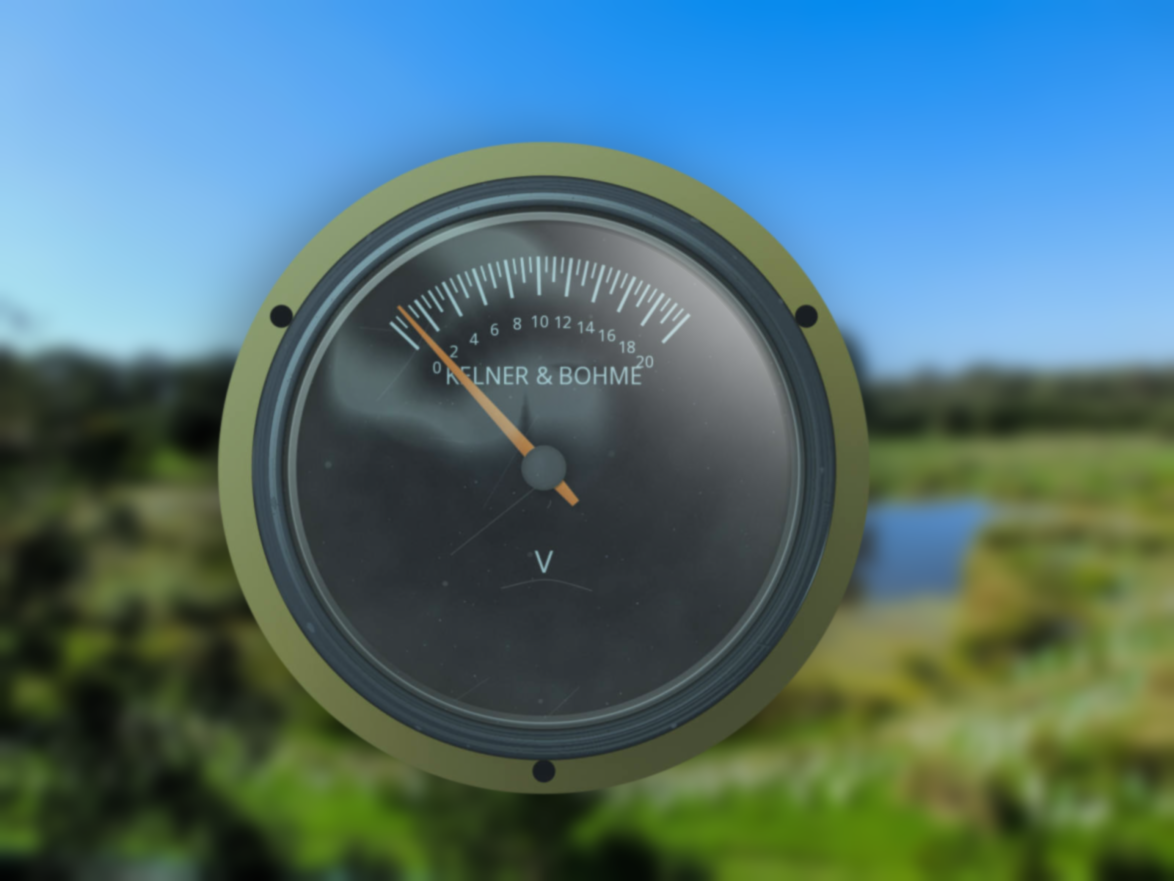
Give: 1 V
